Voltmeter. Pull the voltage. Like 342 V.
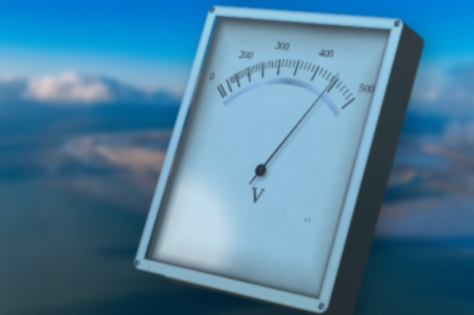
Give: 450 V
